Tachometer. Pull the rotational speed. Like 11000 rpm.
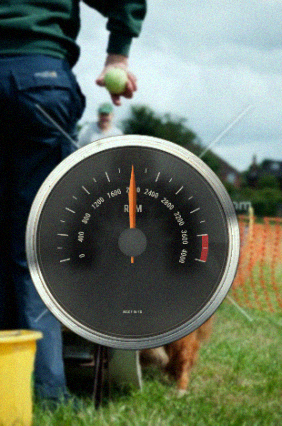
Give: 2000 rpm
